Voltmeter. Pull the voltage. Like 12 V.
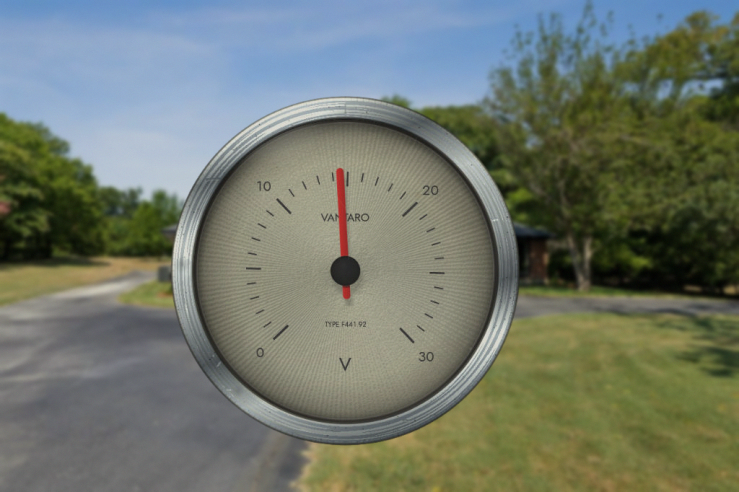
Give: 14.5 V
